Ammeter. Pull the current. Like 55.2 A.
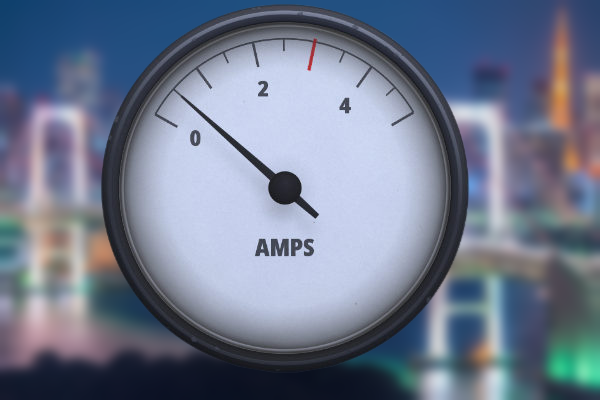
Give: 0.5 A
